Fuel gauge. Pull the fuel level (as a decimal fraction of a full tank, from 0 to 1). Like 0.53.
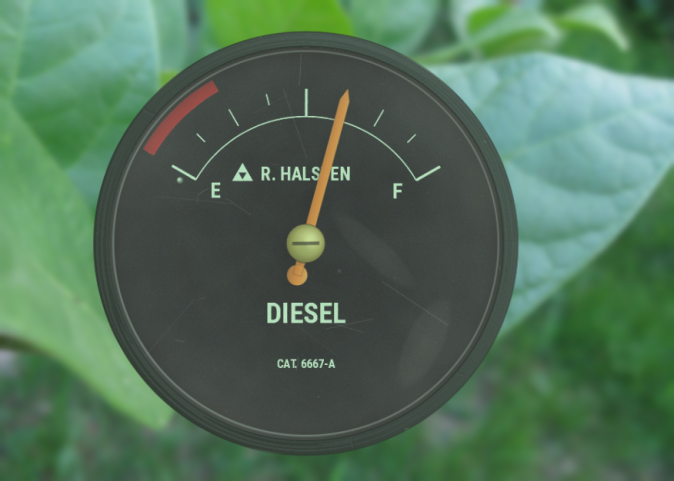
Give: 0.625
